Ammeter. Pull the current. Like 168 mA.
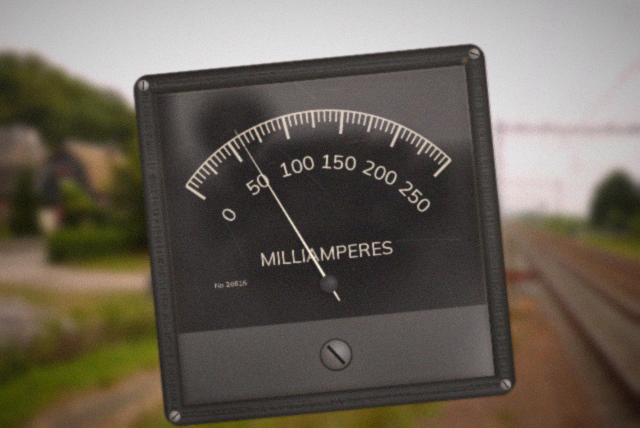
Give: 60 mA
